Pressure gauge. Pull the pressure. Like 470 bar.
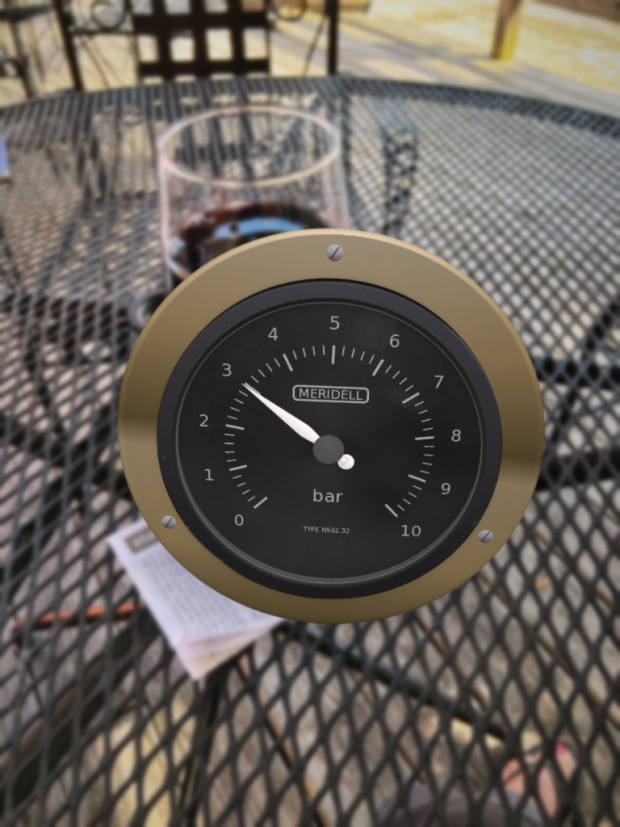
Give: 3 bar
